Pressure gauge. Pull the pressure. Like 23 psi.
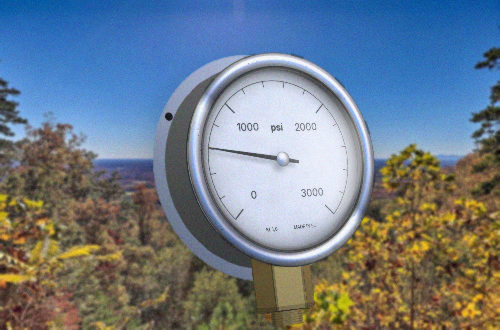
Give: 600 psi
